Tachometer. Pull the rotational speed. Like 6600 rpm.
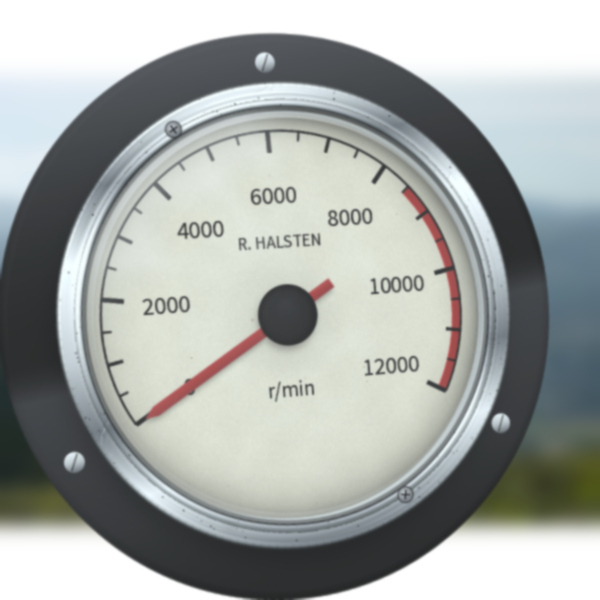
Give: 0 rpm
